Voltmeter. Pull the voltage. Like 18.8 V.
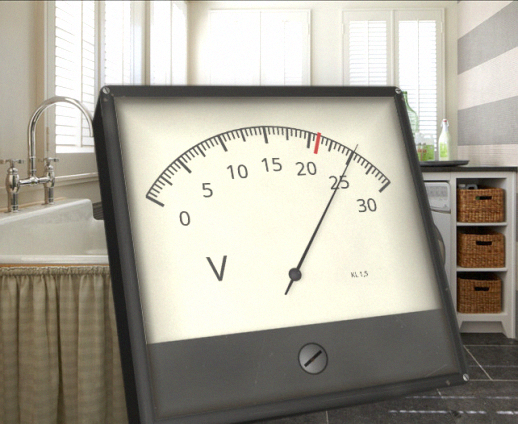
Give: 25 V
